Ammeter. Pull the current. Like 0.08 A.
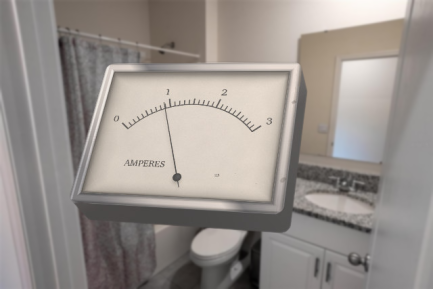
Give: 0.9 A
